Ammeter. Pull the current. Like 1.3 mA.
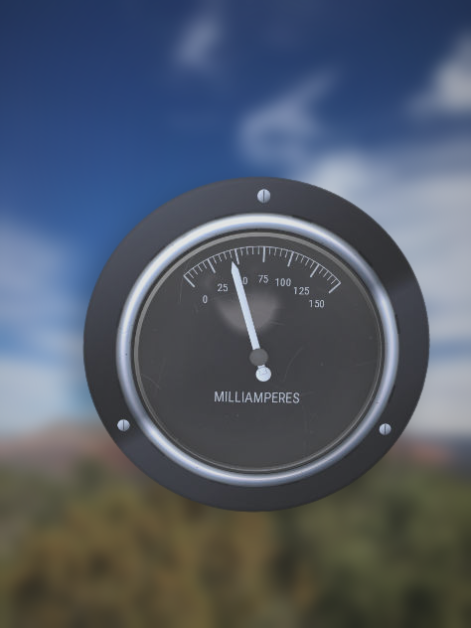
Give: 45 mA
